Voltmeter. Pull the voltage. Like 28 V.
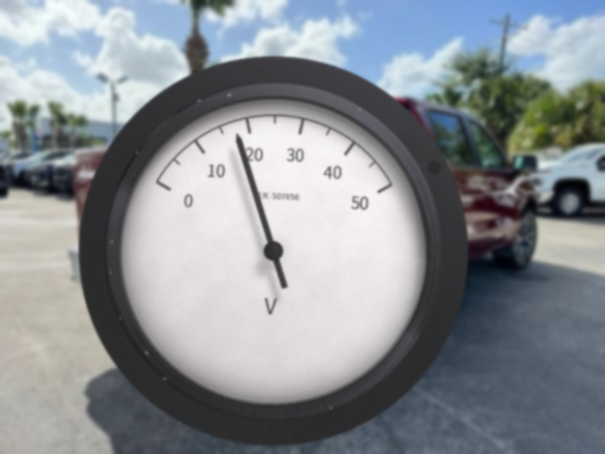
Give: 17.5 V
